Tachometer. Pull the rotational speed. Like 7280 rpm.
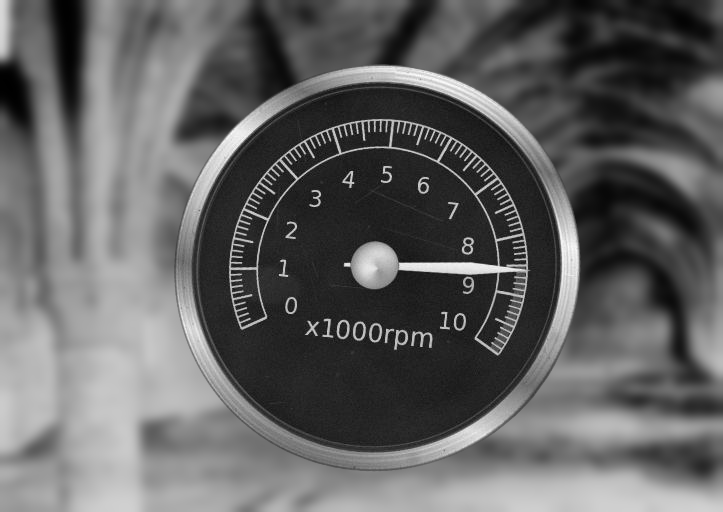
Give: 8600 rpm
